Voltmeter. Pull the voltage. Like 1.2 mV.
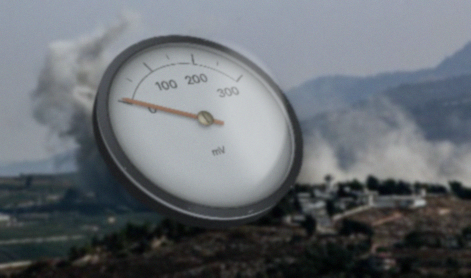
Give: 0 mV
